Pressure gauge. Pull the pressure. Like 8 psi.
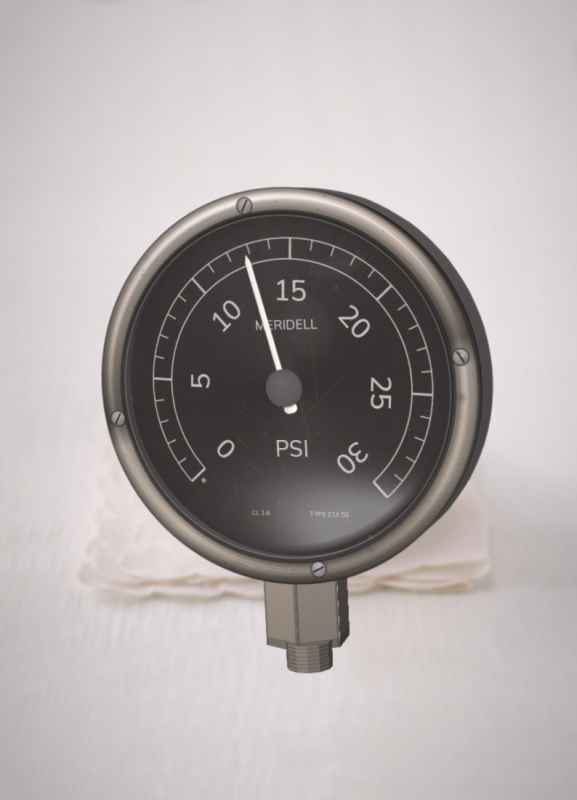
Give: 13 psi
